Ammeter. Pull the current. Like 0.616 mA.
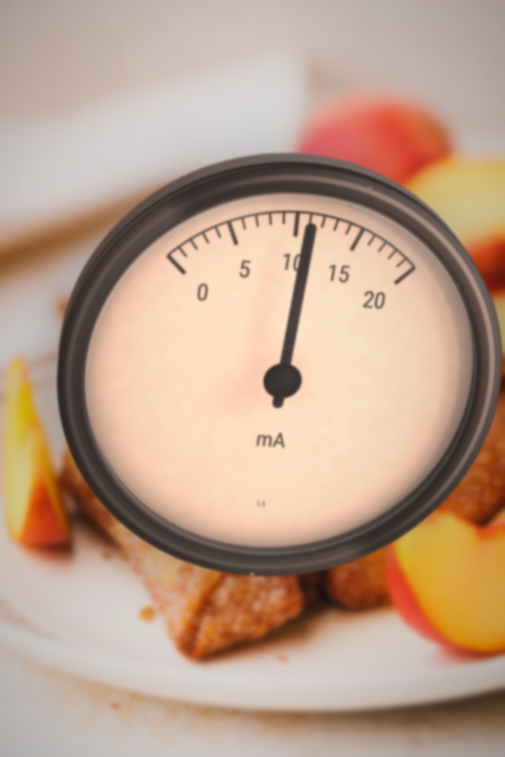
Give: 11 mA
